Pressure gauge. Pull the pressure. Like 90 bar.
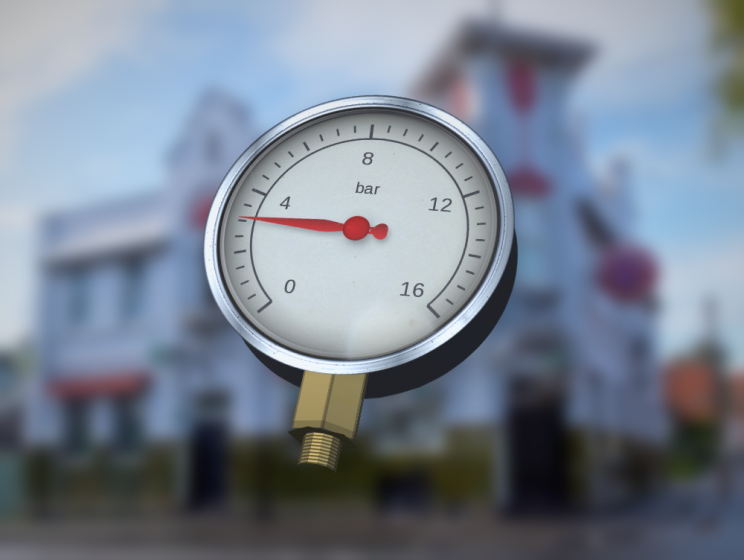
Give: 3 bar
